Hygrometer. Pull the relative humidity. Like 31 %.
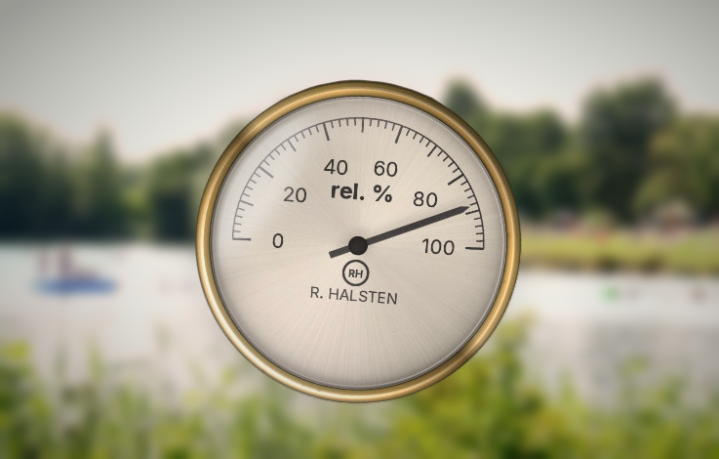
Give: 88 %
